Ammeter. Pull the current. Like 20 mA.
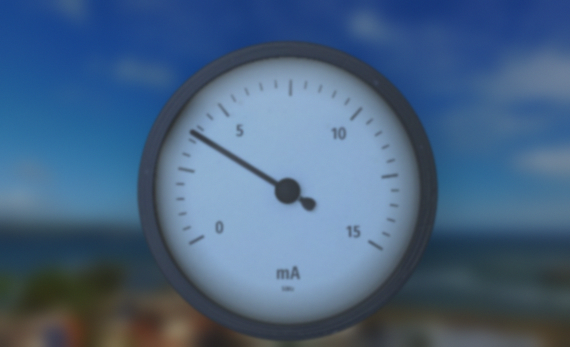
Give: 3.75 mA
